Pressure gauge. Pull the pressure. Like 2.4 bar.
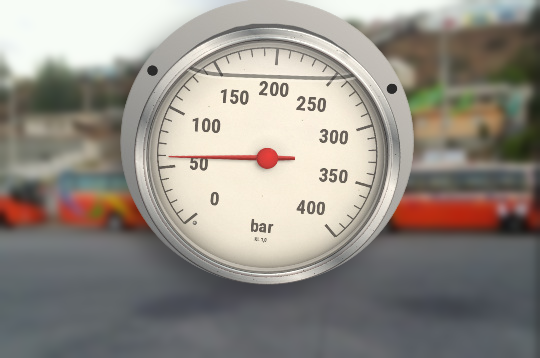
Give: 60 bar
